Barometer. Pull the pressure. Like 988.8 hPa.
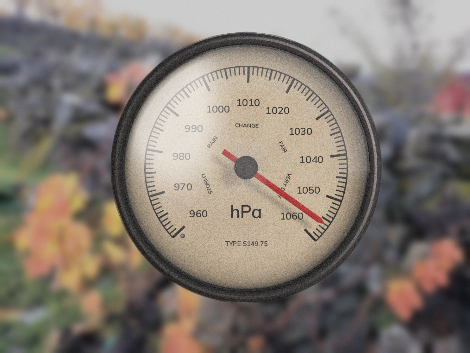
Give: 1056 hPa
